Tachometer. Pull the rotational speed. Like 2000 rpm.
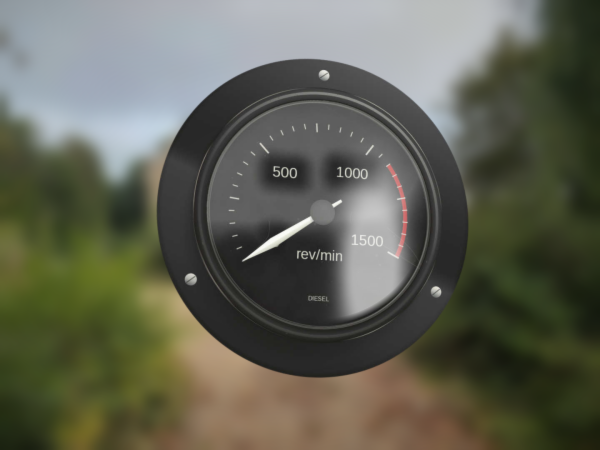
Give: 0 rpm
